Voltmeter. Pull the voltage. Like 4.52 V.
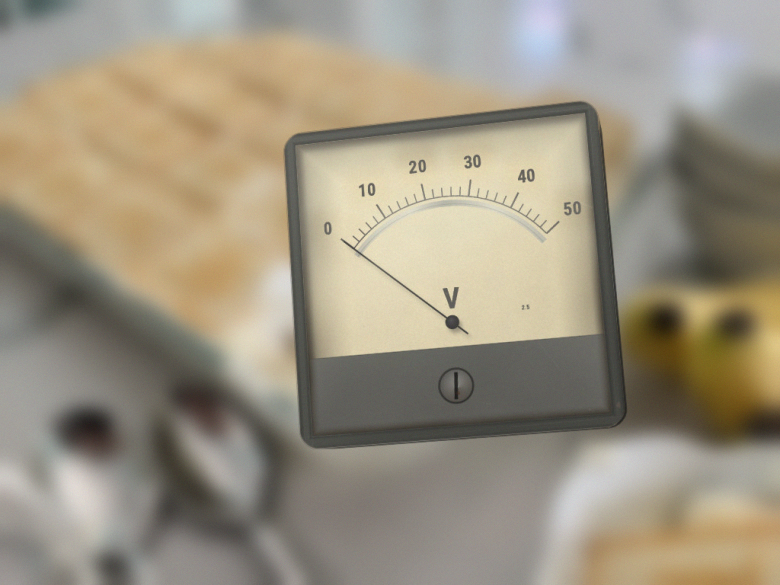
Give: 0 V
